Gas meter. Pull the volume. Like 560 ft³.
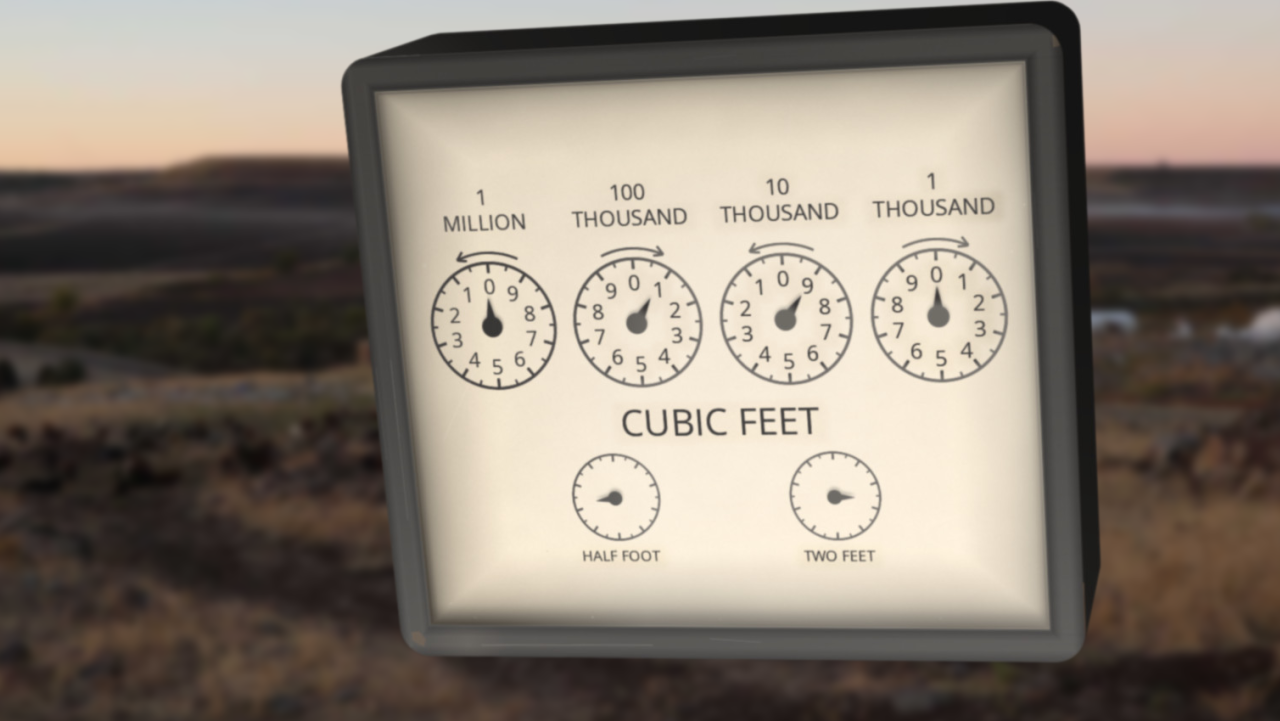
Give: 9000 ft³
